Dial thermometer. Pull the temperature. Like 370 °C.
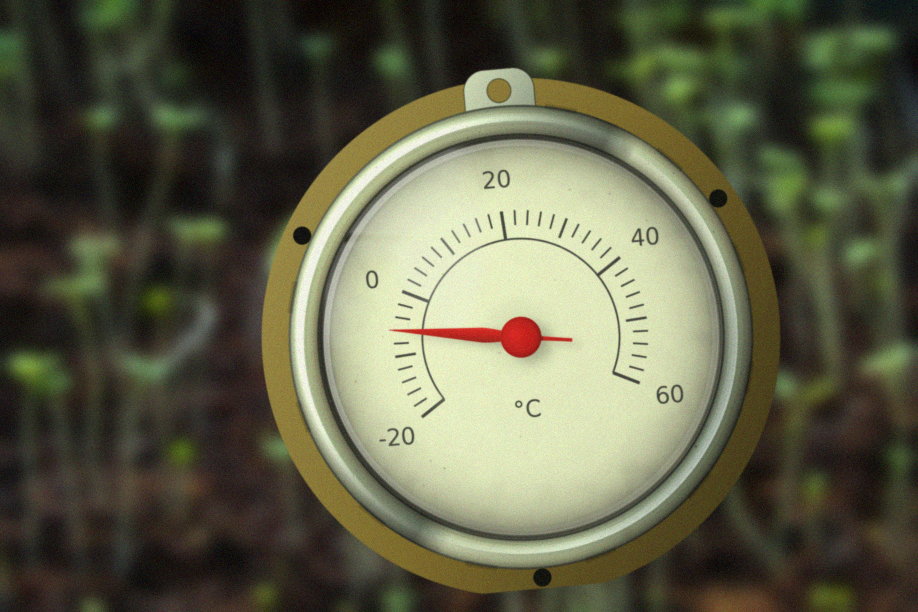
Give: -6 °C
